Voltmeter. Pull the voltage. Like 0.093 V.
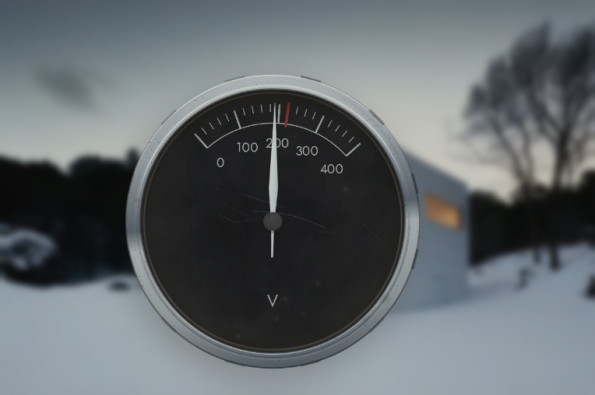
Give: 190 V
